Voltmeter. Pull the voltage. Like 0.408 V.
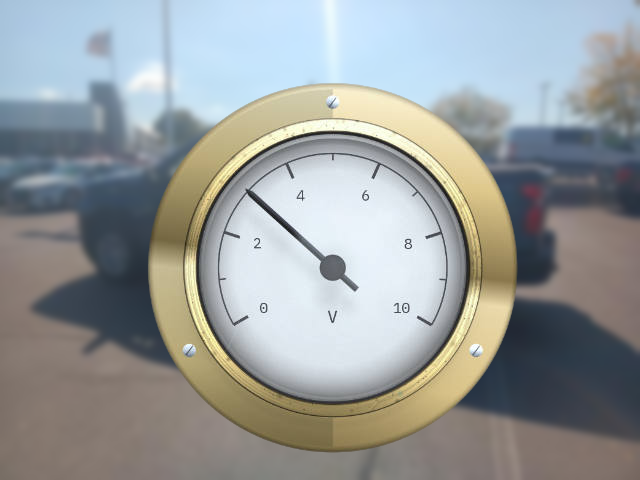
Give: 3 V
